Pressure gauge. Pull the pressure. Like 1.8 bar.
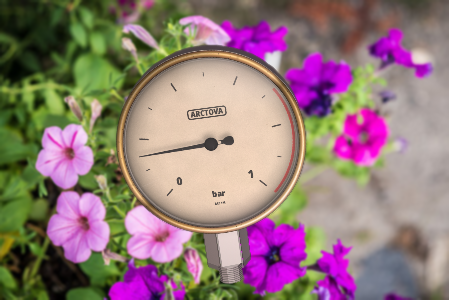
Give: 0.15 bar
